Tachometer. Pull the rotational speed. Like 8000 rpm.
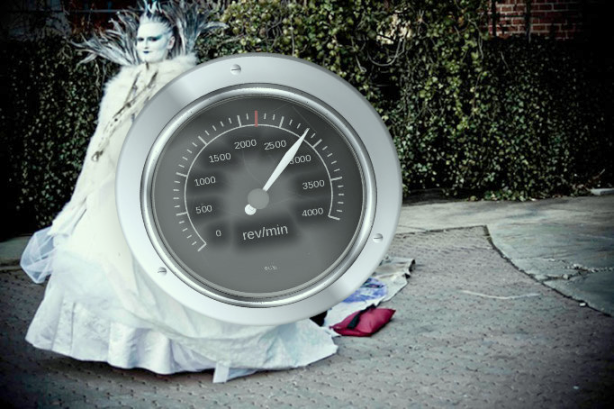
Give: 2800 rpm
